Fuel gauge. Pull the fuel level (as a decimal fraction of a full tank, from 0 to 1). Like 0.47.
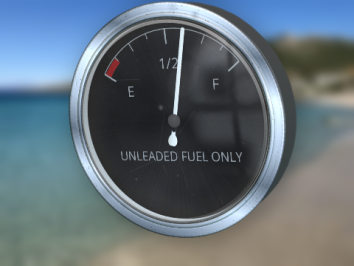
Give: 0.625
